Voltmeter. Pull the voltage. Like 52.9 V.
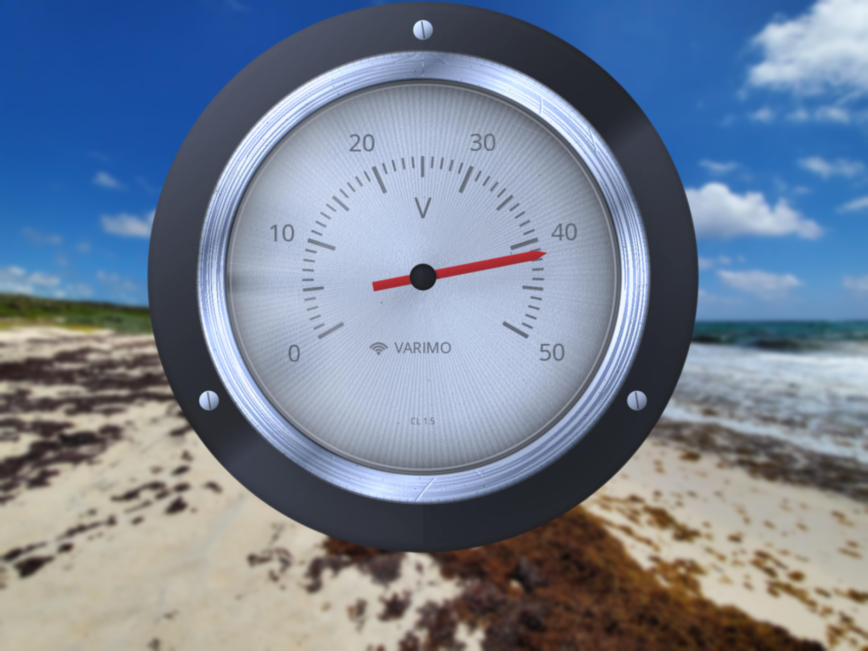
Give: 41.5 V
